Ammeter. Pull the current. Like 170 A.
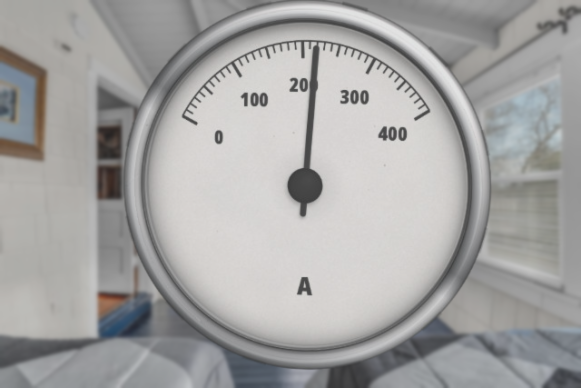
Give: 220 A
